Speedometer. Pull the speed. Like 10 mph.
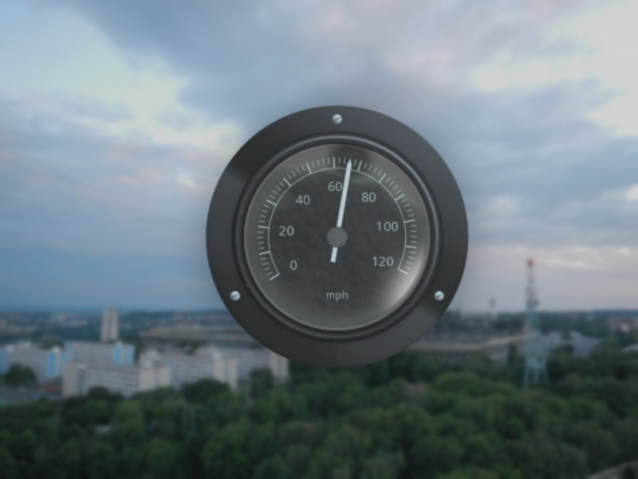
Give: 66 mph
